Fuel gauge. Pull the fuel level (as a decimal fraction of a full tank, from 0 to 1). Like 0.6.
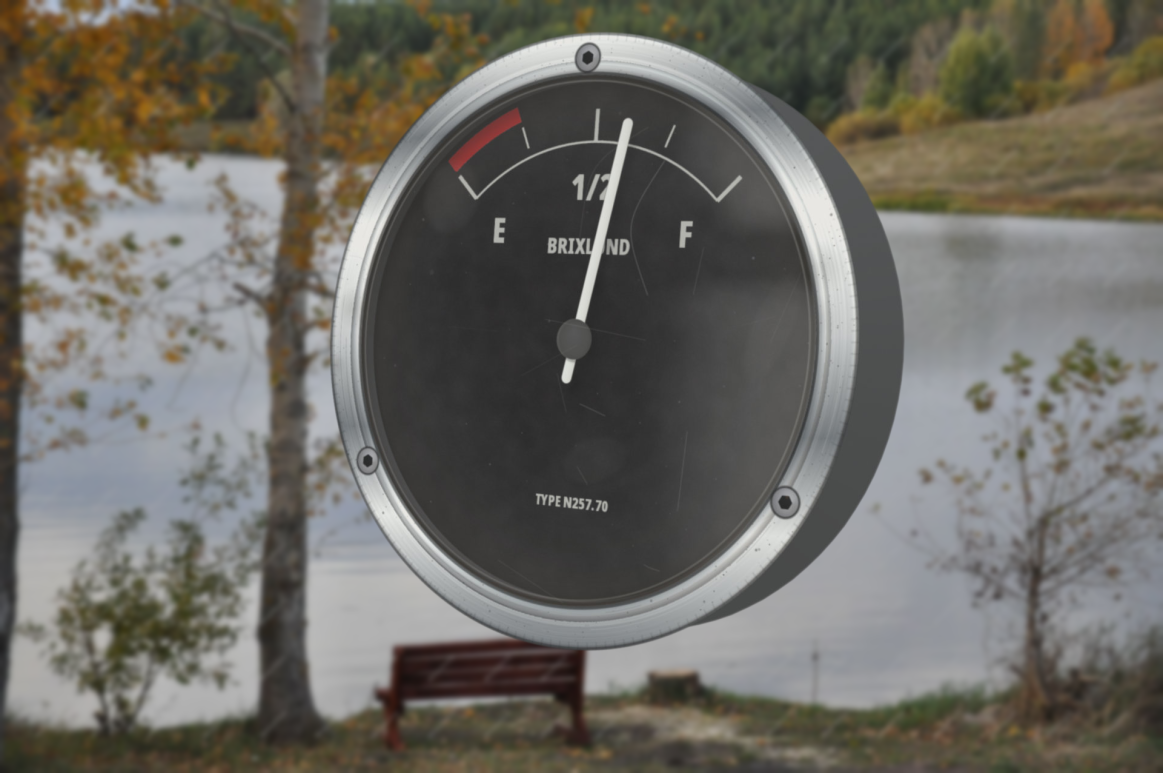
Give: 0.625
